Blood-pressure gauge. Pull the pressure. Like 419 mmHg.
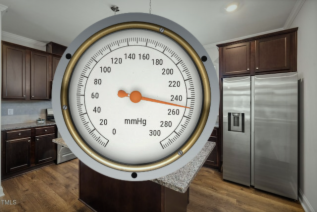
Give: 250 mmHg
